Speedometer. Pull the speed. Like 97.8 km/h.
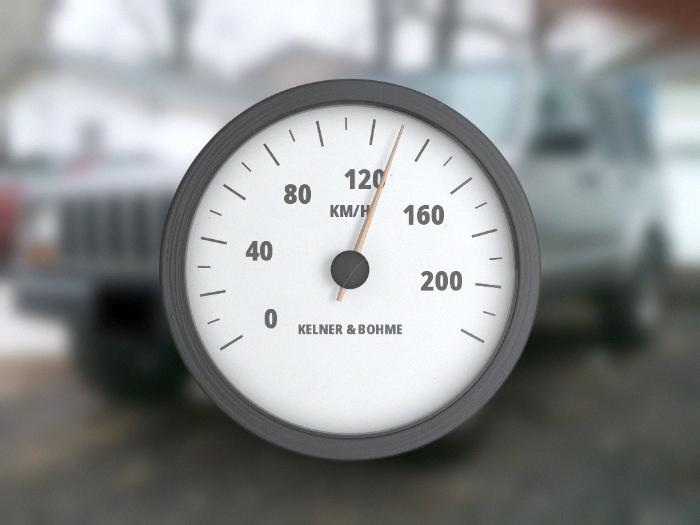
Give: 130 km/h
